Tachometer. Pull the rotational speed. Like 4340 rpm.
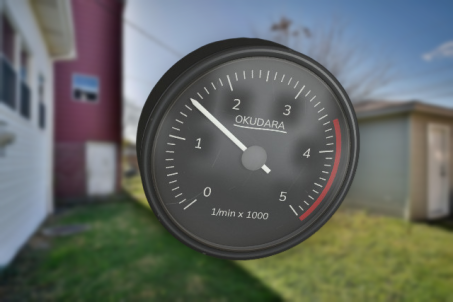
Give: 1500 rpm
